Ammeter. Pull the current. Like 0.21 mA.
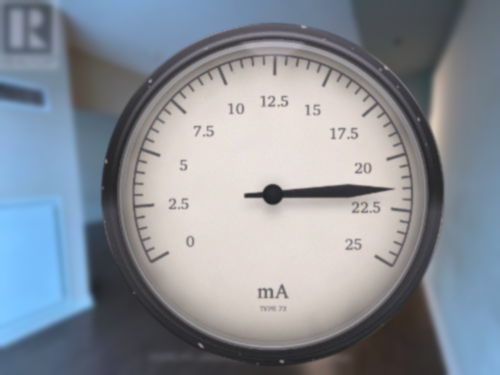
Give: 21.5 mA
